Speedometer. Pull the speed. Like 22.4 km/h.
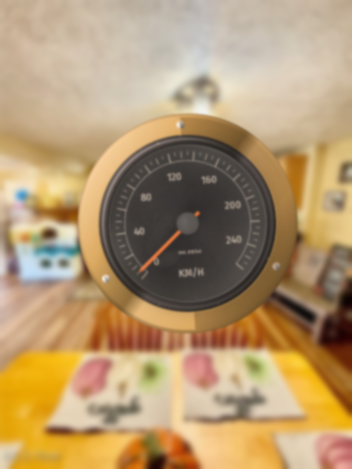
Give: 5 km/h
